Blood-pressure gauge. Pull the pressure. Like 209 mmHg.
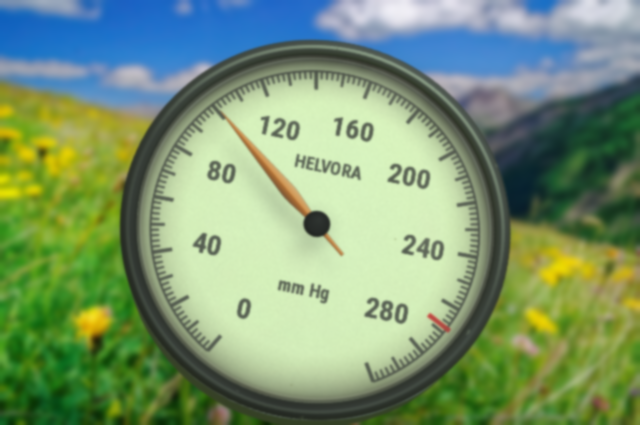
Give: 100 mmHg
